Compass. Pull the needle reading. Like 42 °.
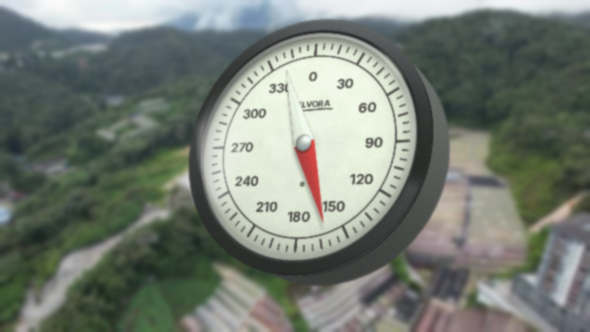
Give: 160 °
